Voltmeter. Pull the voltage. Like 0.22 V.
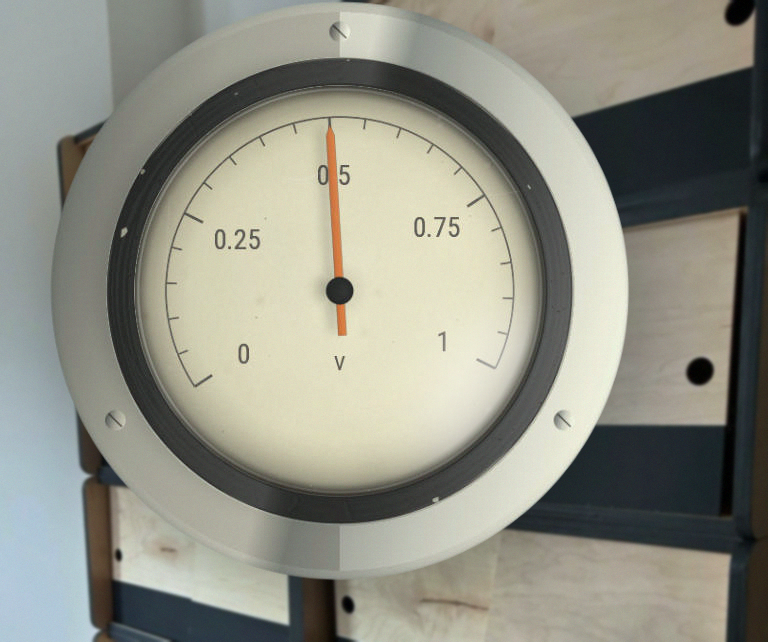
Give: 0.5 V
